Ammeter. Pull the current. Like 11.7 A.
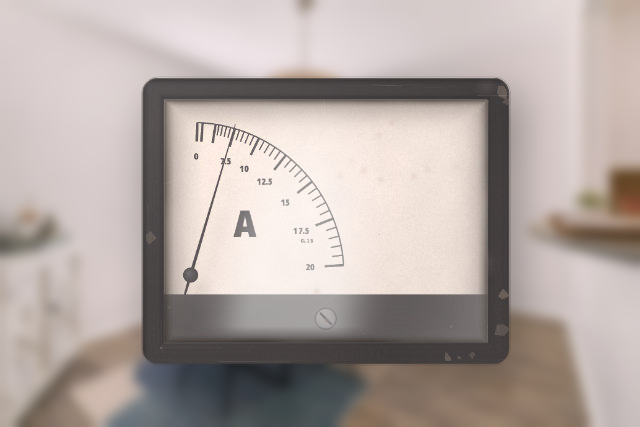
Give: 7.5 A
